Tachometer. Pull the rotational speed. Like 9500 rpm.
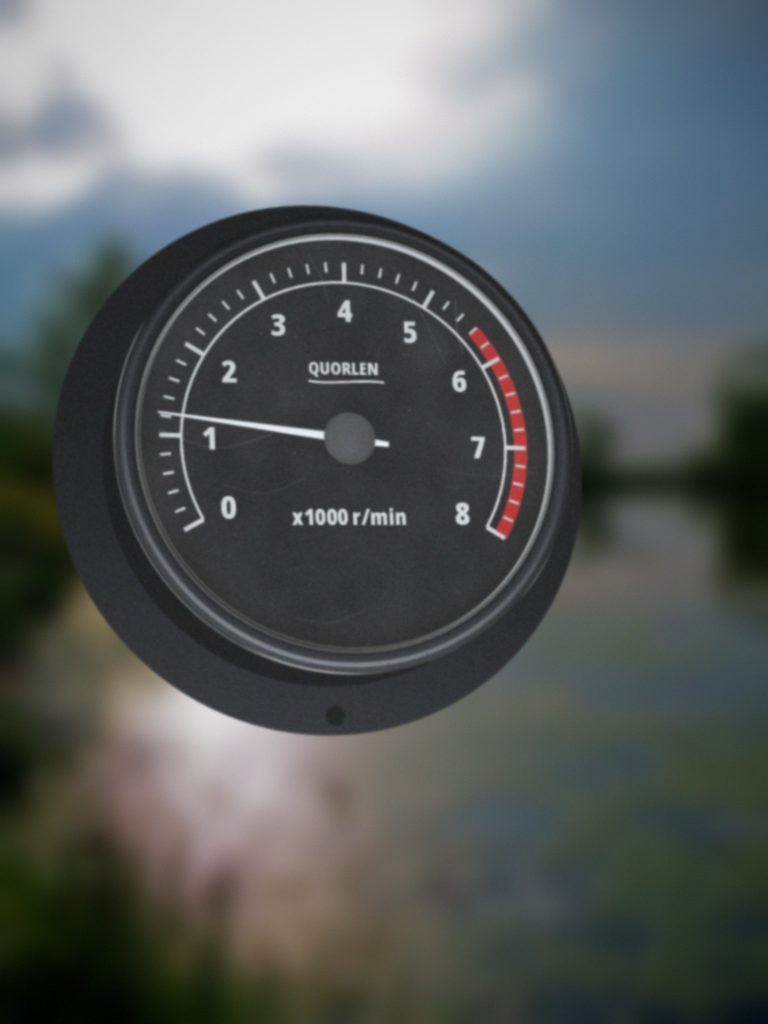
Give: 1200 rpm
